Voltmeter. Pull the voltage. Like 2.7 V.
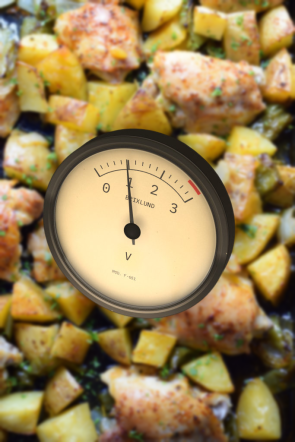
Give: 1 V
